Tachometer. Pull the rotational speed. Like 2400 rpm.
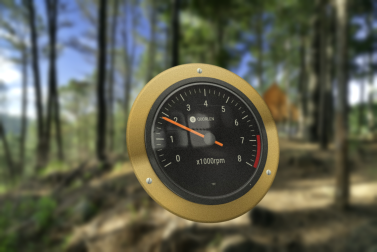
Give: 1800 rpm
